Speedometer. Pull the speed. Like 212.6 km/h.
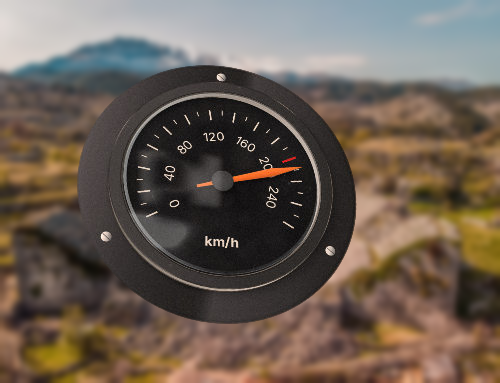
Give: 210 km/h
